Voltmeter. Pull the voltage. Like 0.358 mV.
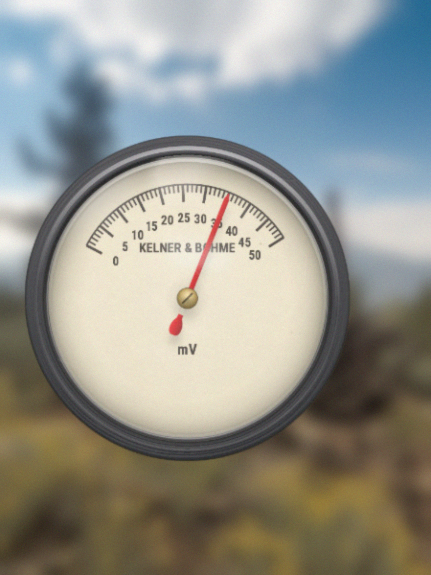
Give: 35 mV
